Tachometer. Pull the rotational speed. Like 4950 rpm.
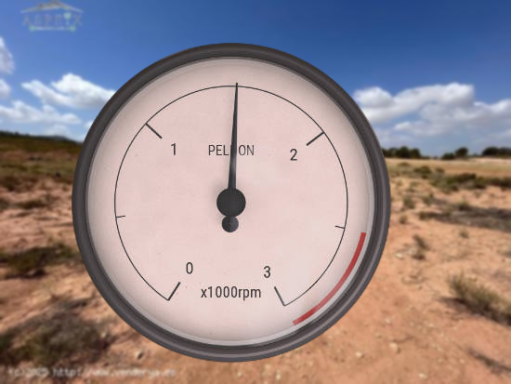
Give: 1500 rpm
